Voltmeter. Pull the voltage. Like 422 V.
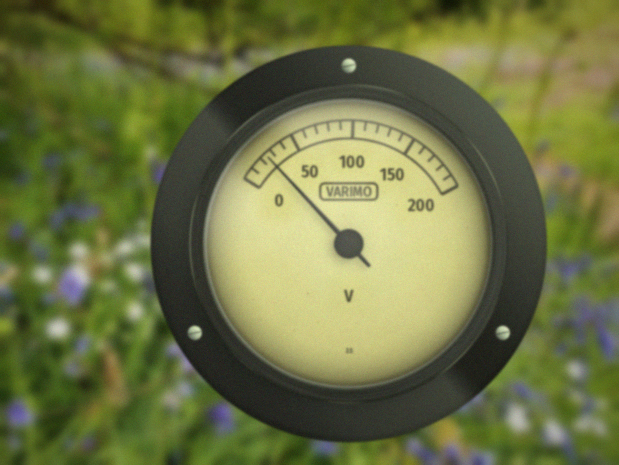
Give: 25 V
